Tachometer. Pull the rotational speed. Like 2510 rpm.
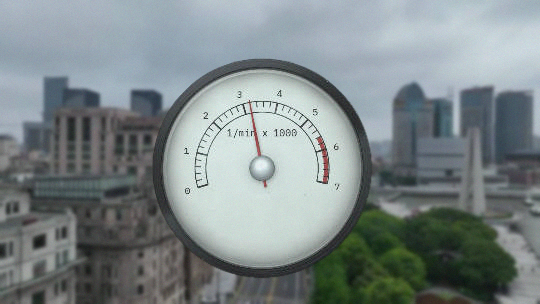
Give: 3200 rpm
